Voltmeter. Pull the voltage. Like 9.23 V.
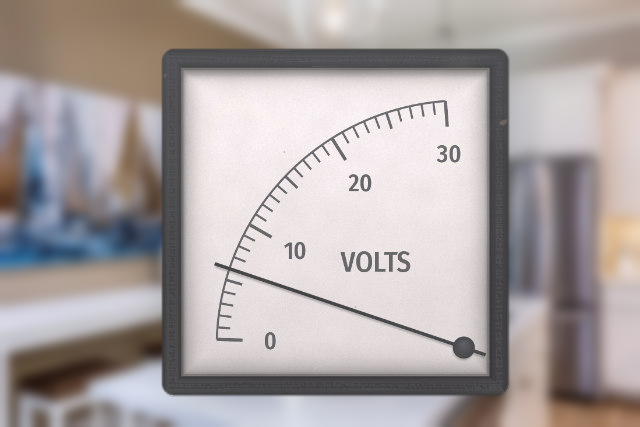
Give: 6 V
